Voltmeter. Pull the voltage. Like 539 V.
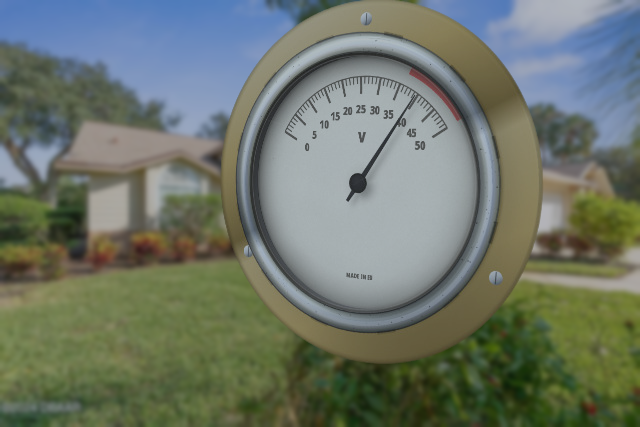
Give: 40 V
